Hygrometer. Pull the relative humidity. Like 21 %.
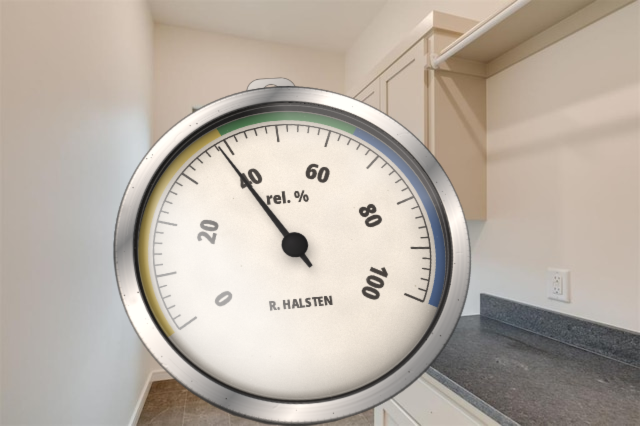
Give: 38 %
